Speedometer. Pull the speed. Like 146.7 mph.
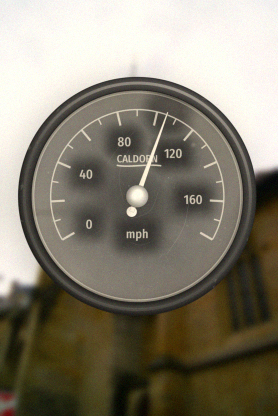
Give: 105 mph
